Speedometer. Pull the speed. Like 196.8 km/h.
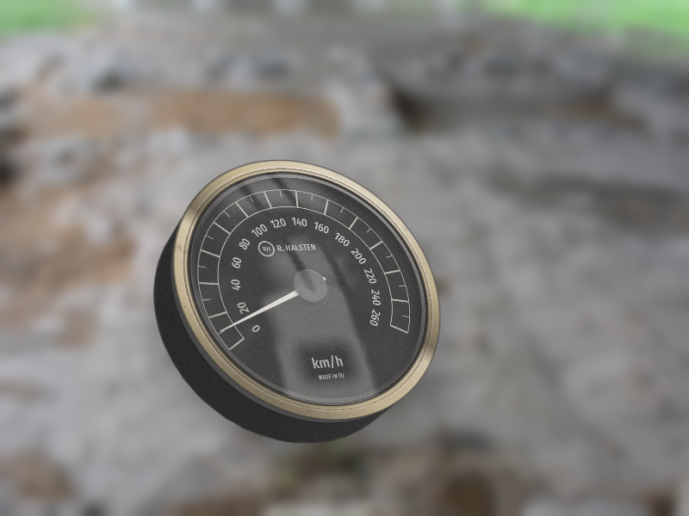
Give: 10 km/h
